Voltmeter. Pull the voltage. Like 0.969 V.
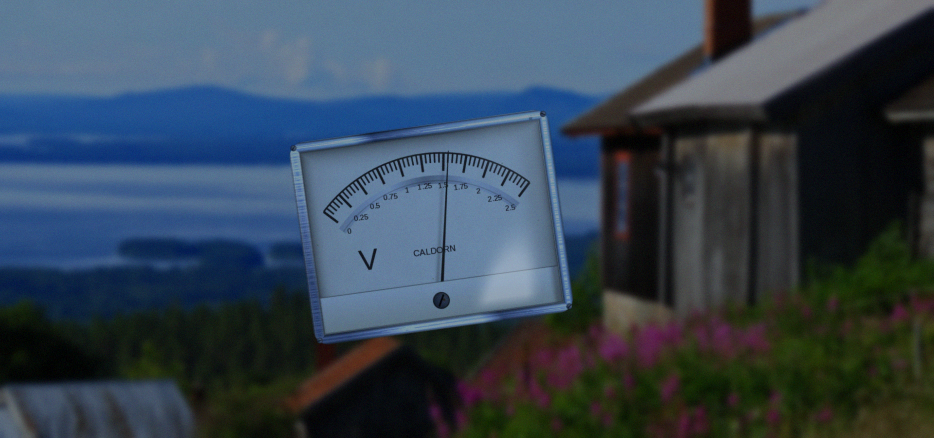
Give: 1.55 V
